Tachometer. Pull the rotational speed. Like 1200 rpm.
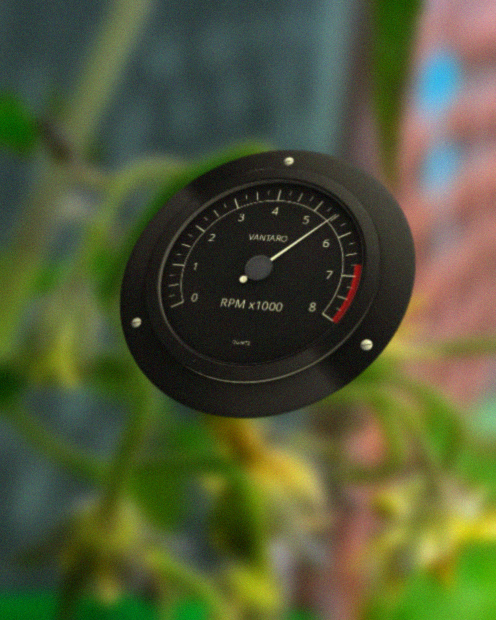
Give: 5500 rpm
